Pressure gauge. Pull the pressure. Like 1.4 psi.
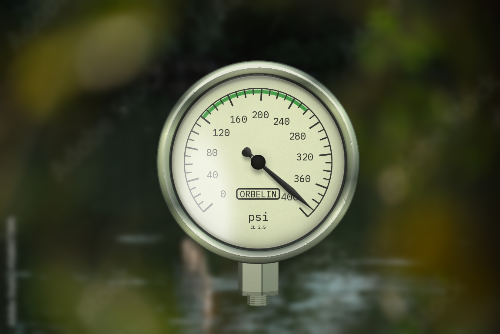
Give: 390 psi
